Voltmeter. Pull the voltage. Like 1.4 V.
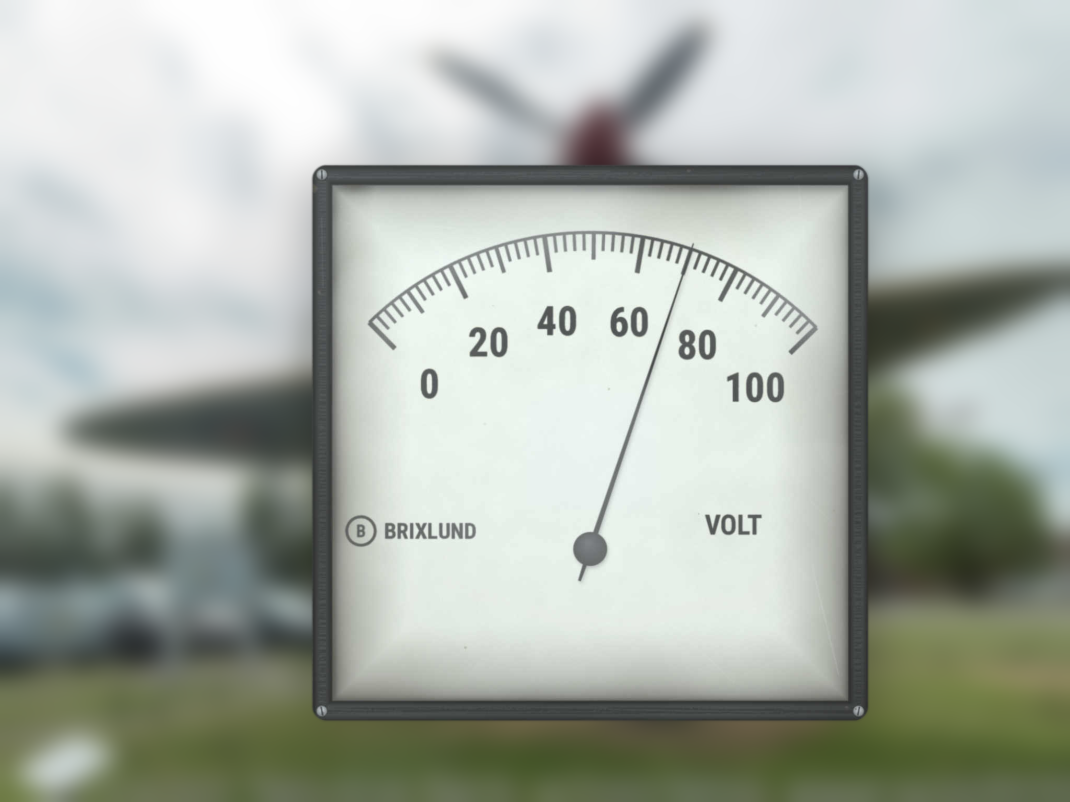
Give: 70 V
